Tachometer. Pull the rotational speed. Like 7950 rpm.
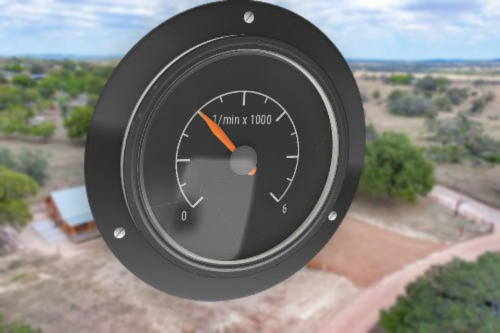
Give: 2000 rpm
